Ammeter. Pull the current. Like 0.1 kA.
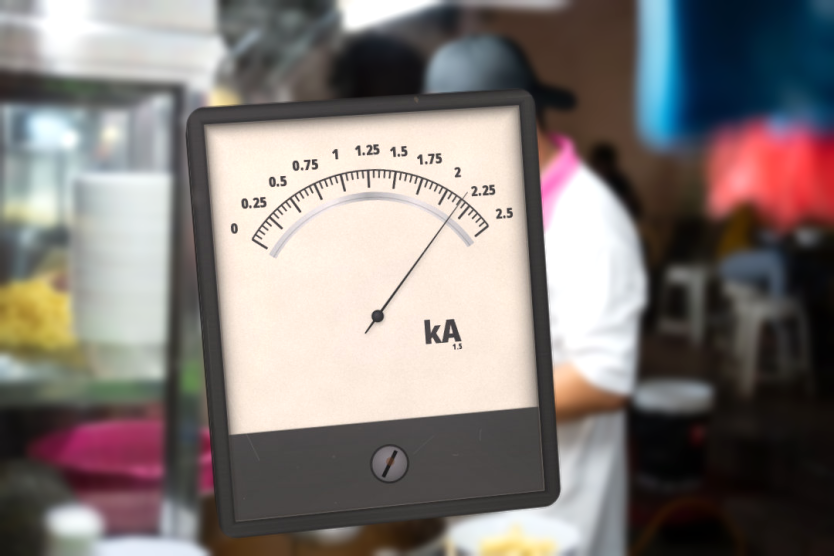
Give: 2.15 kA
